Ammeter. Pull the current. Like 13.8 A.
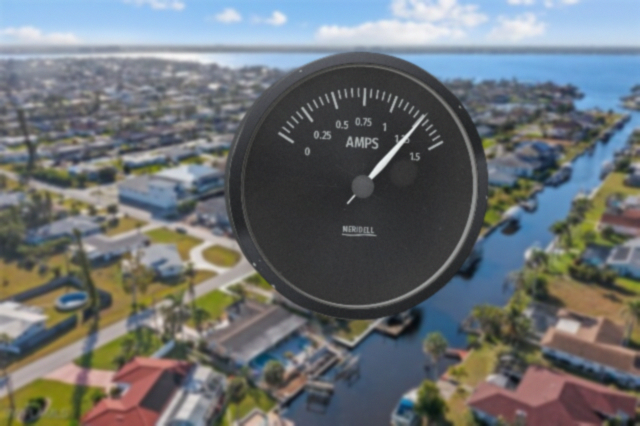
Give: 1.25 A
